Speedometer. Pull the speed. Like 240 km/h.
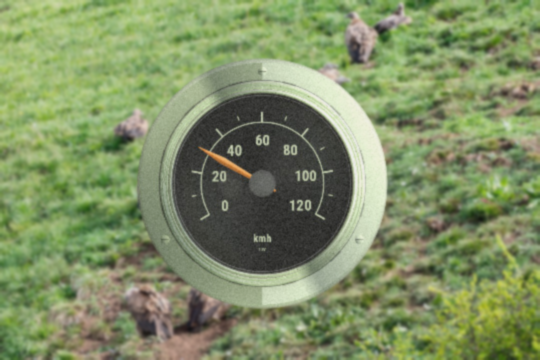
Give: 30 km/h
